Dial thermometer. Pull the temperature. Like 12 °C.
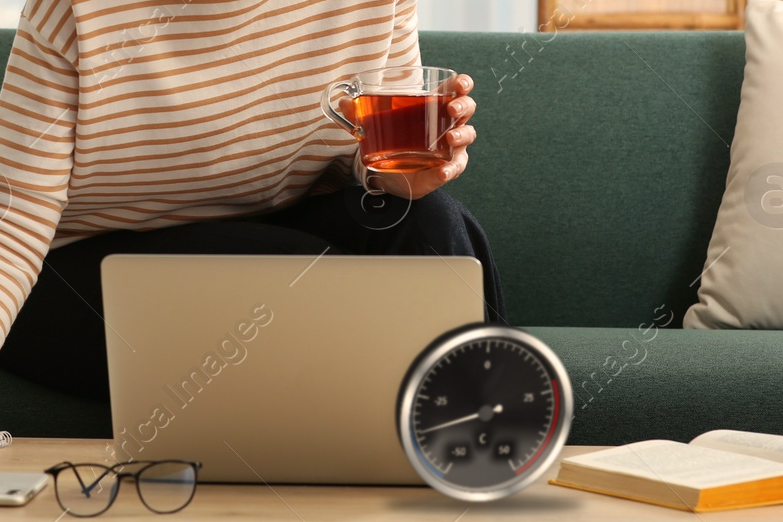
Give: -35 °C
